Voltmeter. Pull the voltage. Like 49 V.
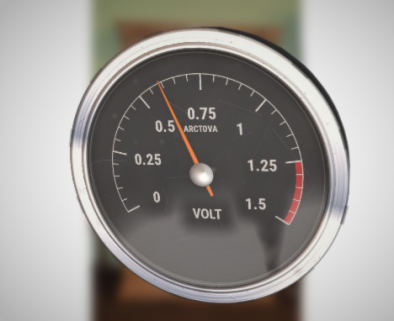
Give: 0.6 V
